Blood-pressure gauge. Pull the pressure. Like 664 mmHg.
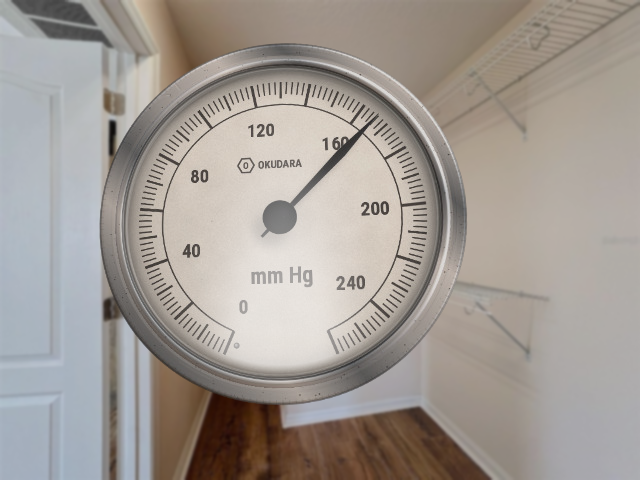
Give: 166 mmHg
